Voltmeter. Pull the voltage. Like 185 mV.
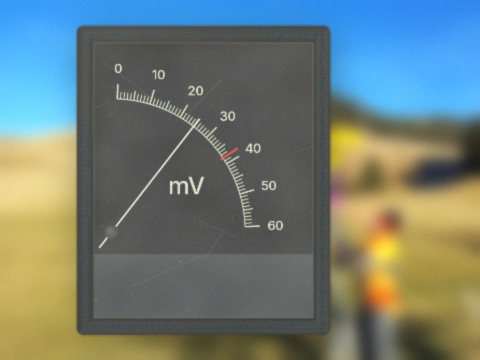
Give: 25 mV
